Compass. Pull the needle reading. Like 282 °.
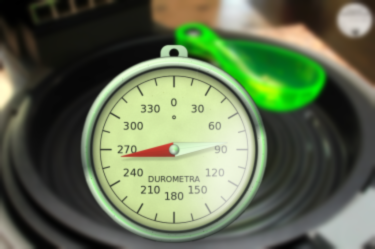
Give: 262.5 °
